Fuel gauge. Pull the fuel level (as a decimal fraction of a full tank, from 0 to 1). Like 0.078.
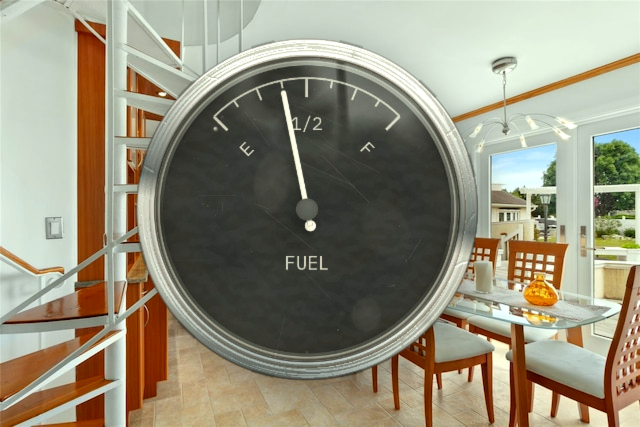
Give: 0.375
